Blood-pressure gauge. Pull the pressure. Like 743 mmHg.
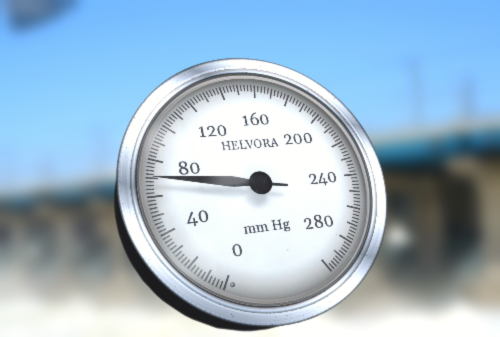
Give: 70 mmHg
